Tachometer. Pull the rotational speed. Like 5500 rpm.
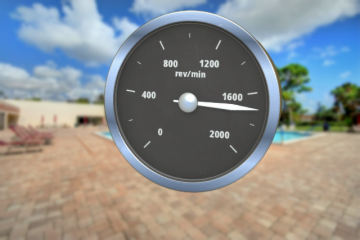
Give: 1700 rpm
